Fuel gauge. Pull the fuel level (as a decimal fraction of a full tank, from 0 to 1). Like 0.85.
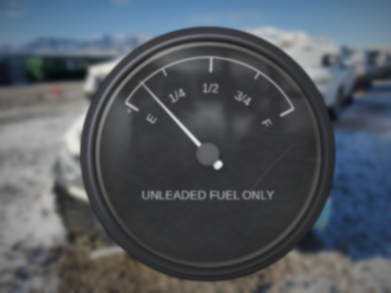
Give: 0.125
